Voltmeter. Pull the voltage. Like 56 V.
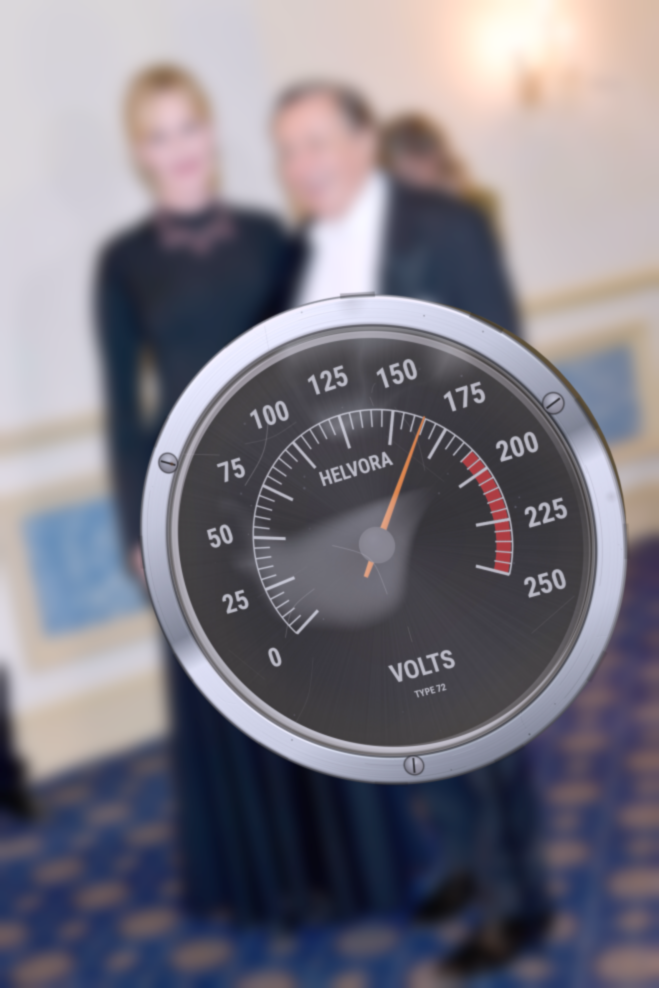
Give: 165 V
